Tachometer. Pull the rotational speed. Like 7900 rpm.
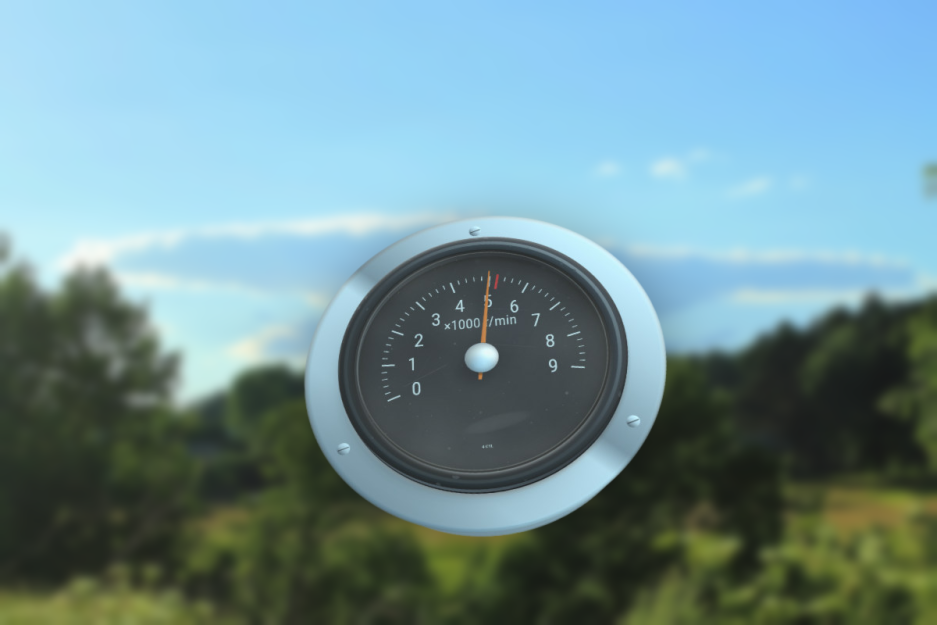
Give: 5000 rpm
